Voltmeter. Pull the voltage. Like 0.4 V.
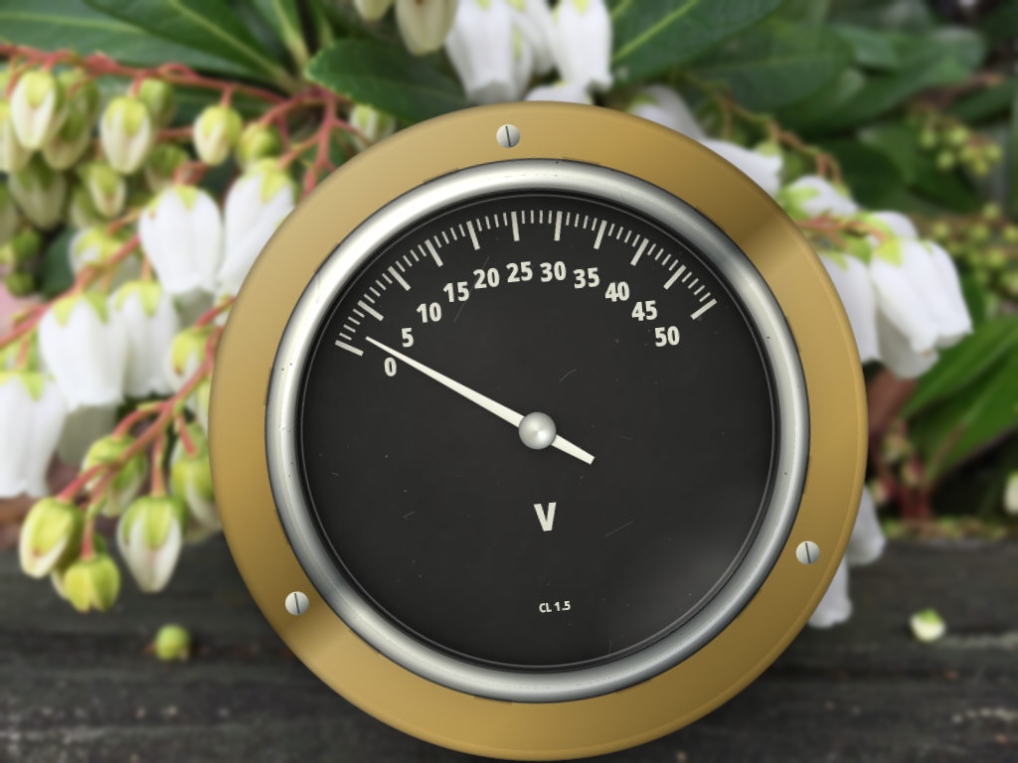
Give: 2 V
